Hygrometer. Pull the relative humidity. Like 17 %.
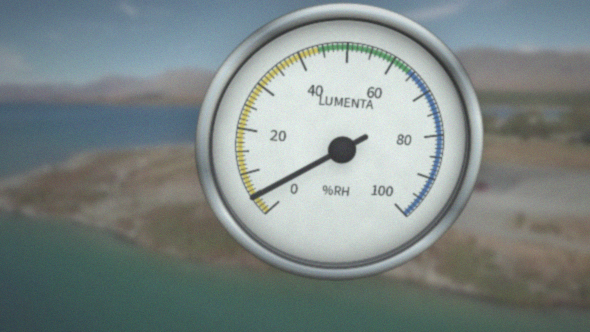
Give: 5 %
